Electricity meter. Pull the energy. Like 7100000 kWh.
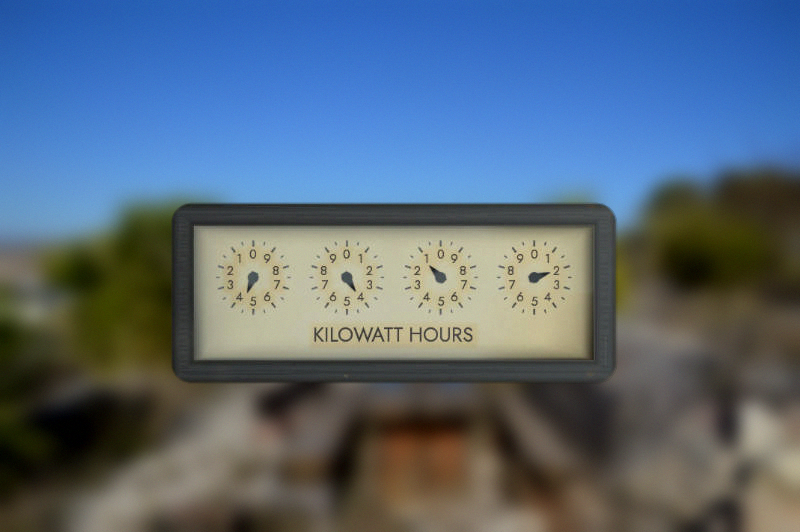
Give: 4412 kWh
